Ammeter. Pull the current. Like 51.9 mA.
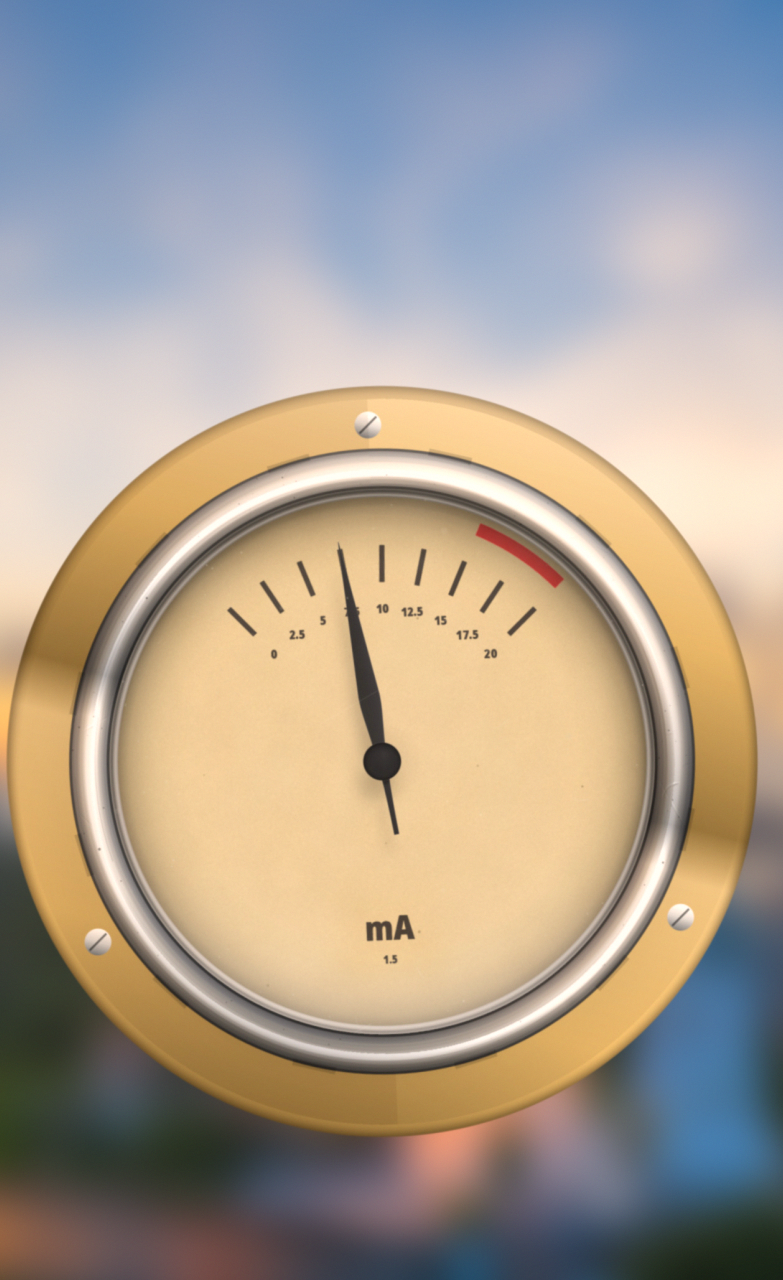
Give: 7.5 mA
